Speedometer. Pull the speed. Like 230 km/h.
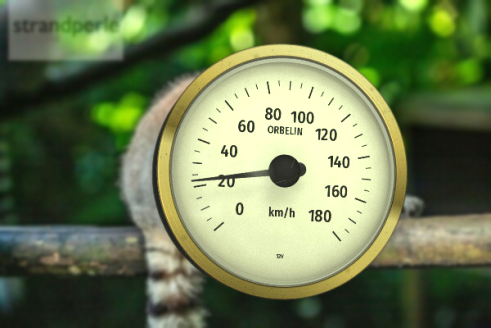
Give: 22.5 km/h
